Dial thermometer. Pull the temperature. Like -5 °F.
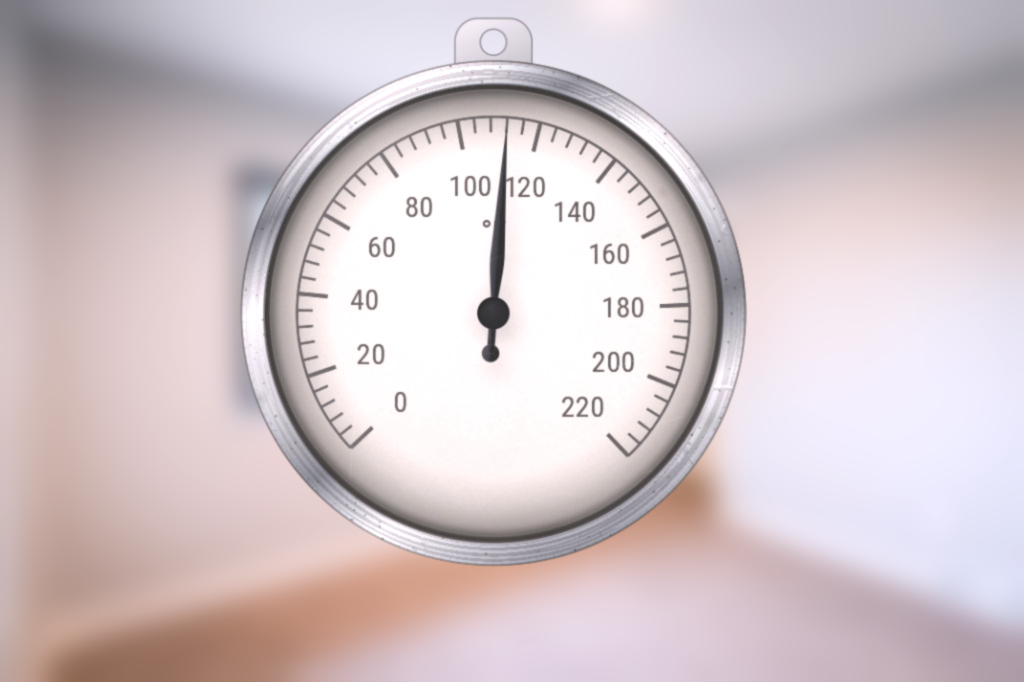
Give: 112 °F
